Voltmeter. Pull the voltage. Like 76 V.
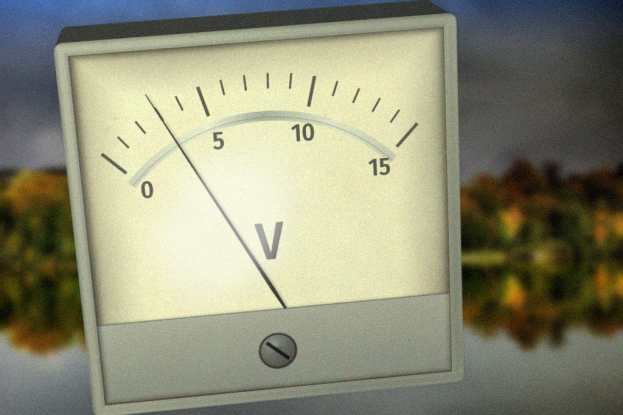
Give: 3 V
